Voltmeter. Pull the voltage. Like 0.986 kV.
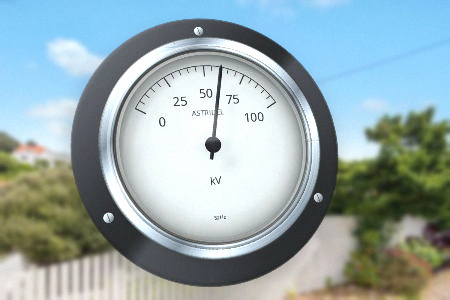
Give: 60 kV
